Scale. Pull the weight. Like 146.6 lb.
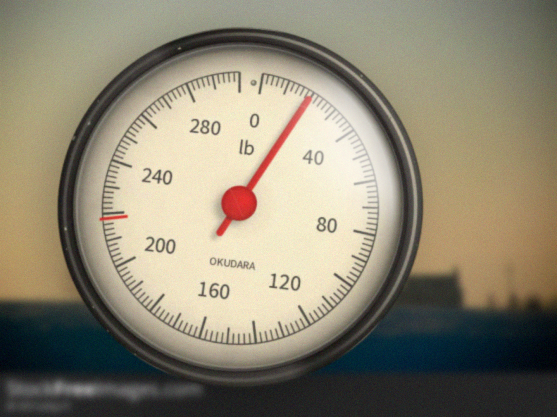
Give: 20 lb
